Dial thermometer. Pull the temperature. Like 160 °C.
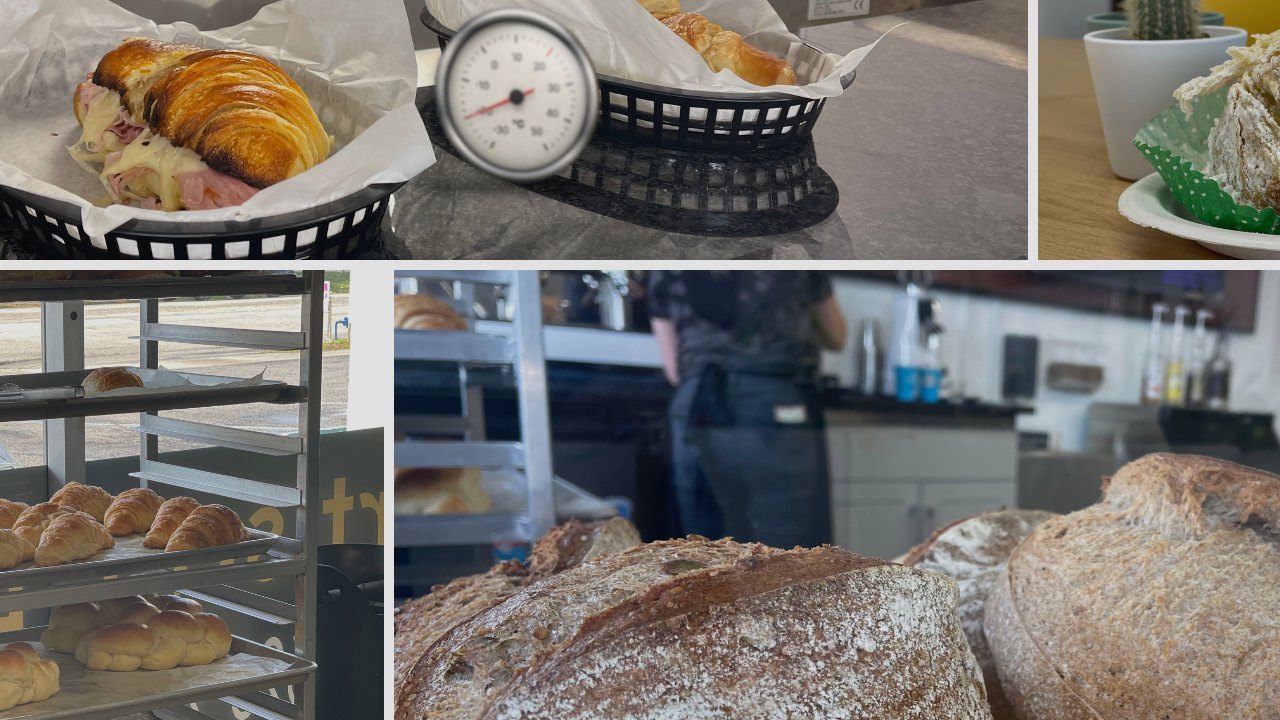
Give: -20 °C
